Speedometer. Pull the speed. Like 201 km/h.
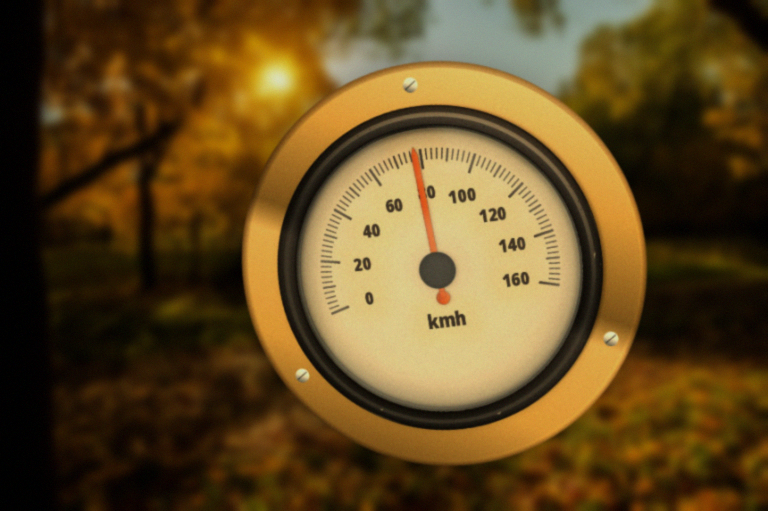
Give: 78 km/h
